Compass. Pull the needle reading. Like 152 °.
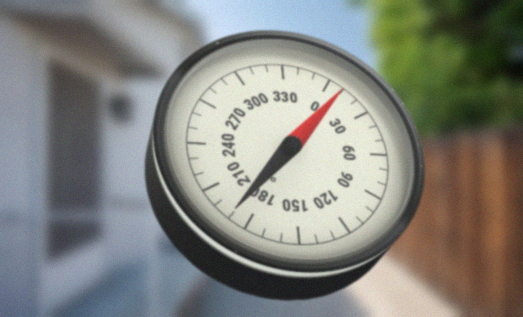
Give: 10 °
